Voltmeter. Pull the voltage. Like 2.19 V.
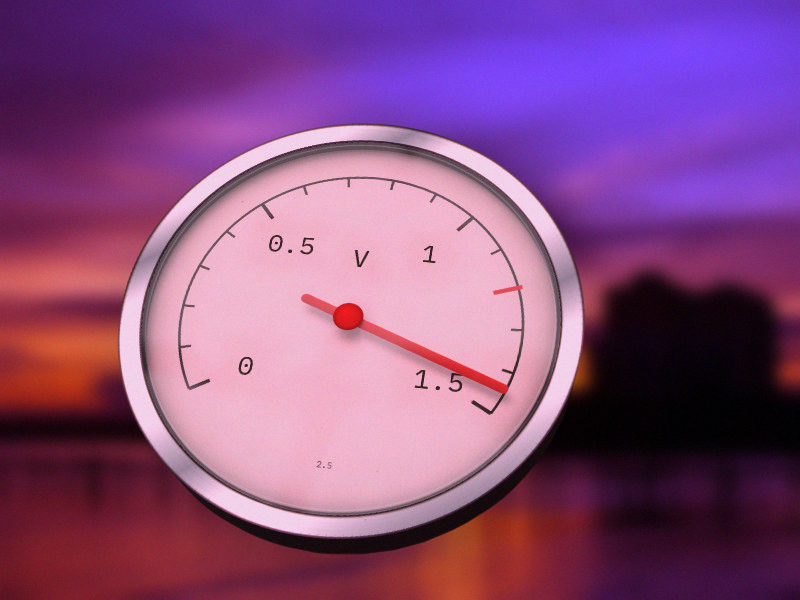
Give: 1.45 V
